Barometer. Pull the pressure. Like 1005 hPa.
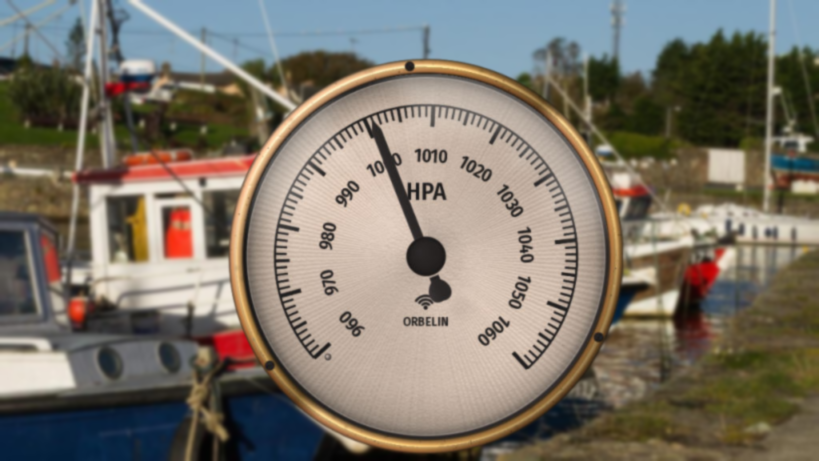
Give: 1001 hPa
